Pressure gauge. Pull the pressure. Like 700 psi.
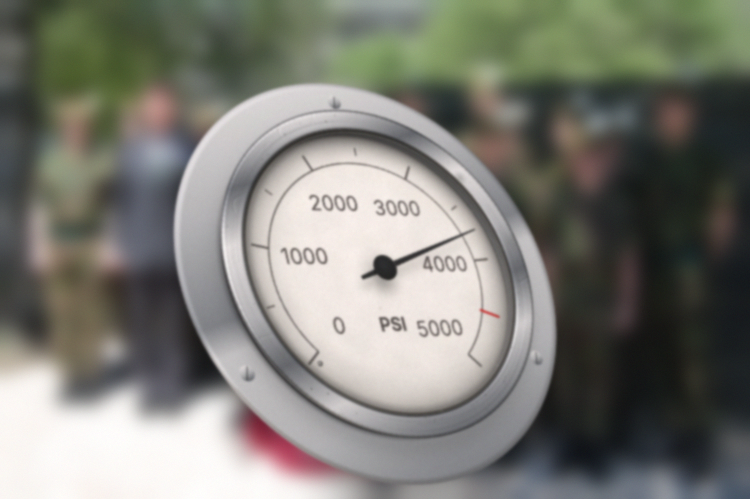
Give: 3750 psi
